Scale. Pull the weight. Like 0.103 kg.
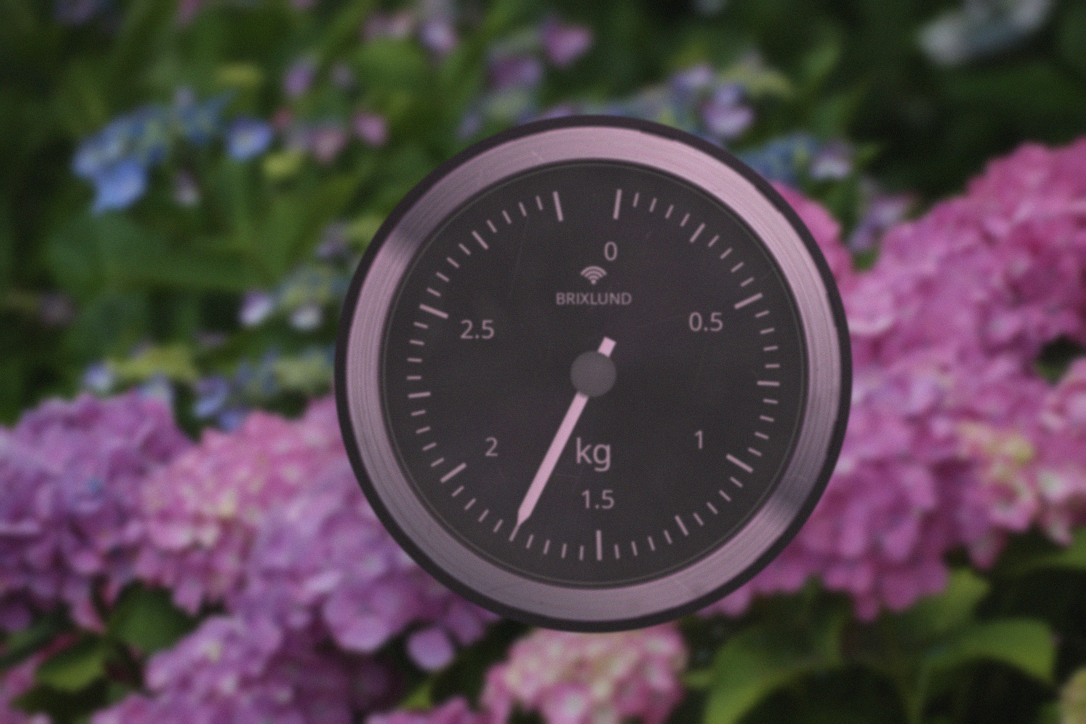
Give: 1.75 kg
